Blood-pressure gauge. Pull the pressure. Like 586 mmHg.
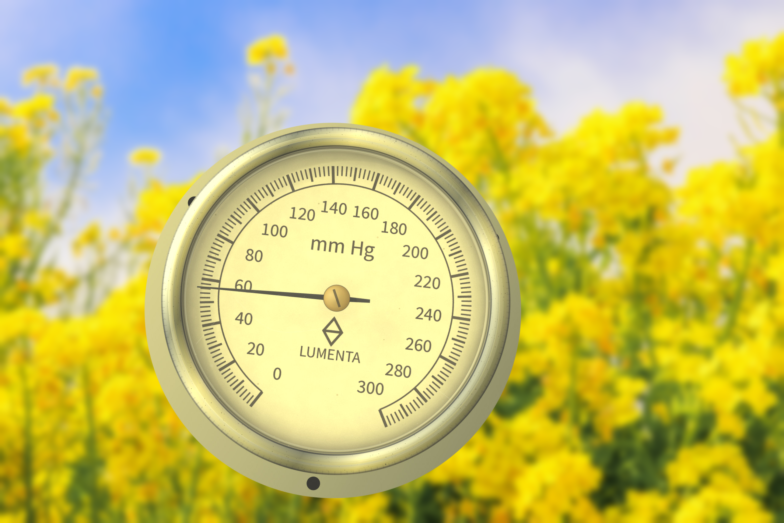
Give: 56 mmHg
